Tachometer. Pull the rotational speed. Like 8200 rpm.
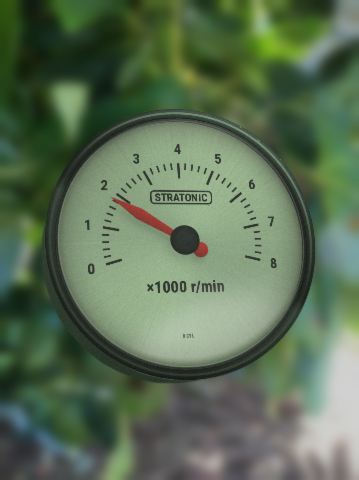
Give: 1800 rpm
